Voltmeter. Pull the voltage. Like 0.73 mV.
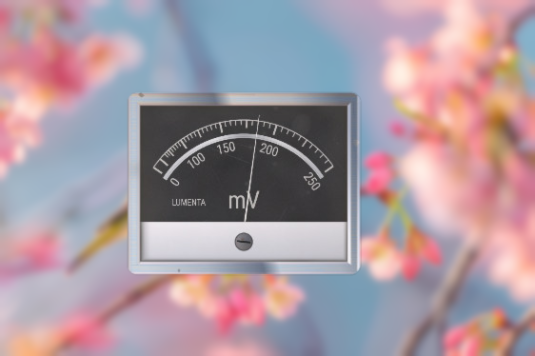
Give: 185 mV
